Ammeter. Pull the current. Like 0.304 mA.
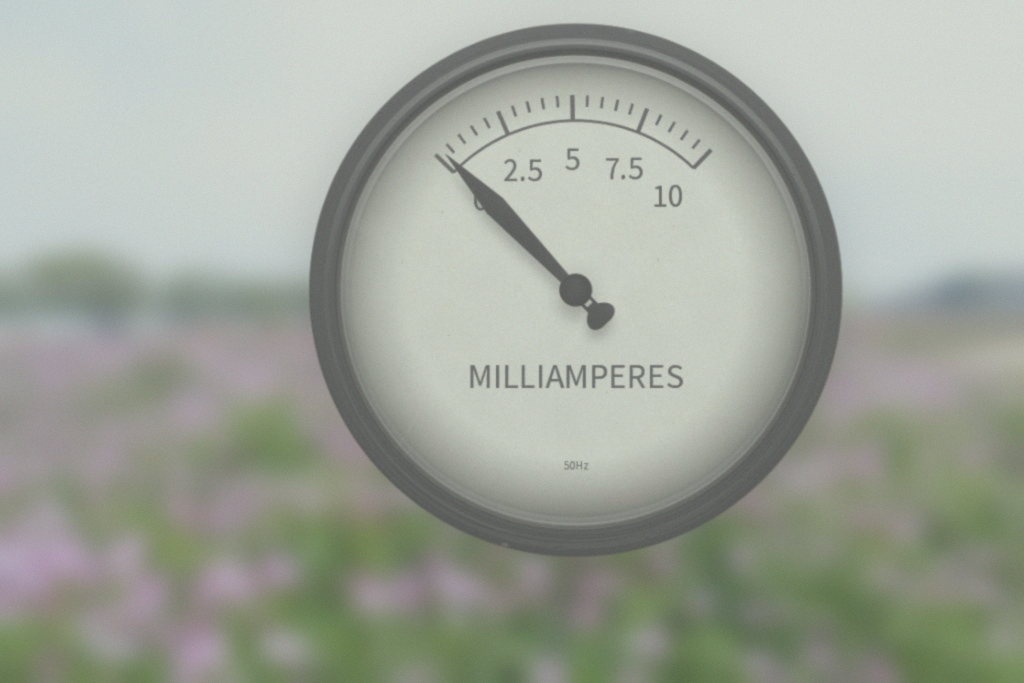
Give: 0.25 mA
